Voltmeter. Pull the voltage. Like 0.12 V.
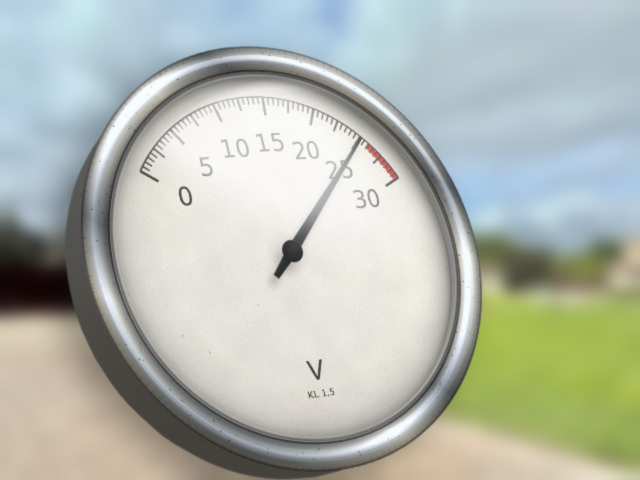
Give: 25 V
